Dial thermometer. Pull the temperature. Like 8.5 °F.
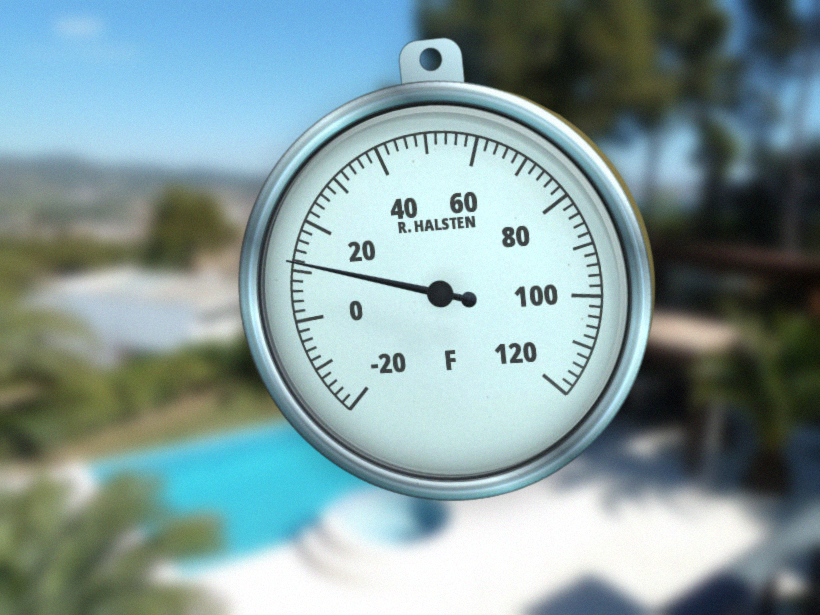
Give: 12 °F
